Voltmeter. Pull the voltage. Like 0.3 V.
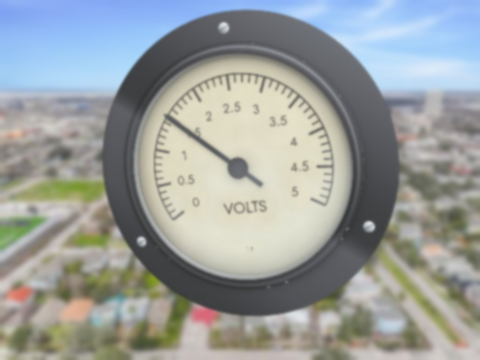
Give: 1.5 V
